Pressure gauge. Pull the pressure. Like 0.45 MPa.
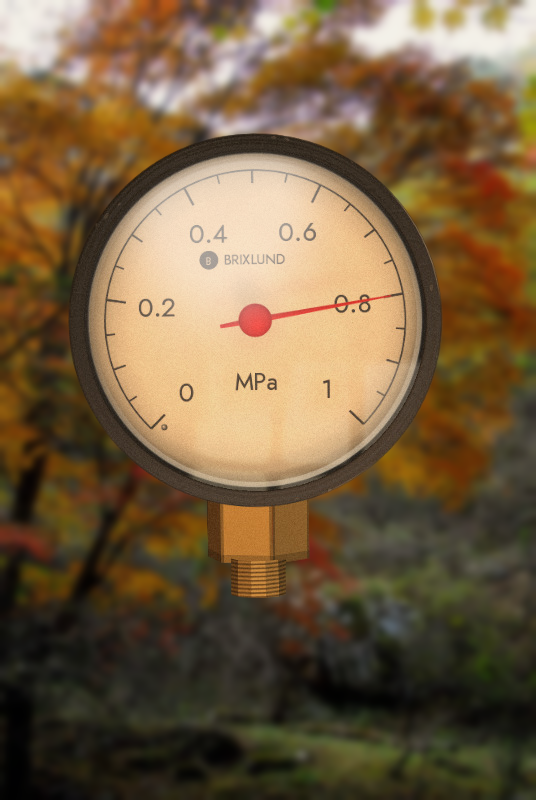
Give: 0.8 MPa
